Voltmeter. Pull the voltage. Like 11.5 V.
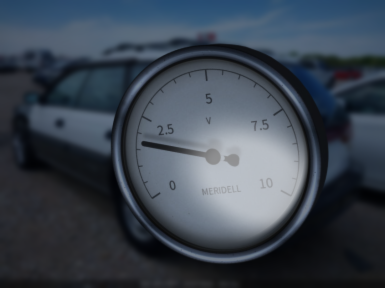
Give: 1.75 V
